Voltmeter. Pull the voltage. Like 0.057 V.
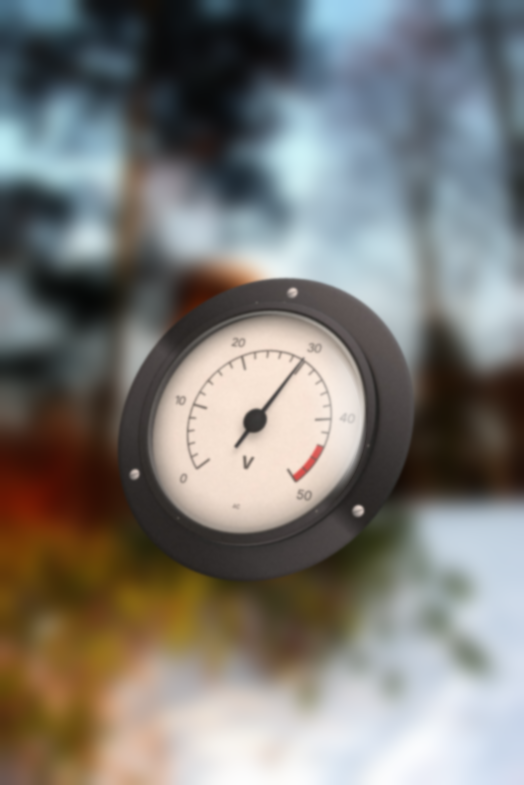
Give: 30 V
